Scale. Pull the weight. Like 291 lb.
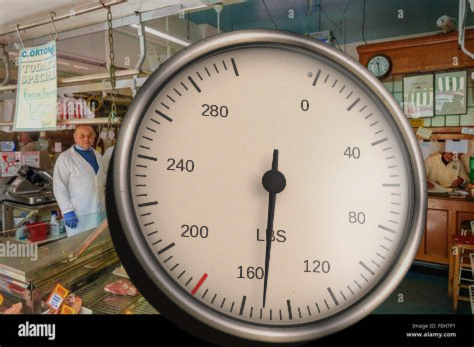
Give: 152 lb
